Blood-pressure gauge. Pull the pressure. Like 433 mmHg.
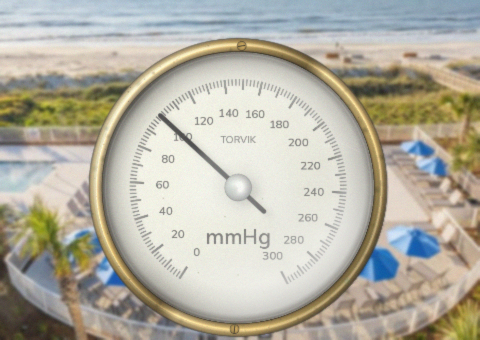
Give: 100 mmHg
